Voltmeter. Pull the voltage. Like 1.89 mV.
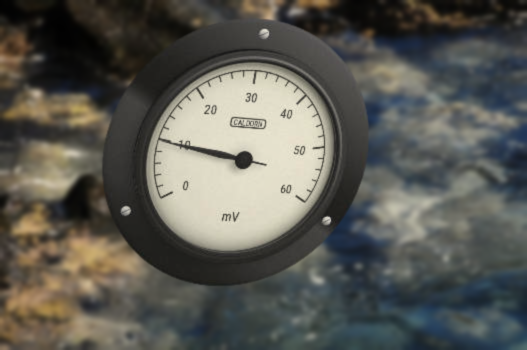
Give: 10 mV
